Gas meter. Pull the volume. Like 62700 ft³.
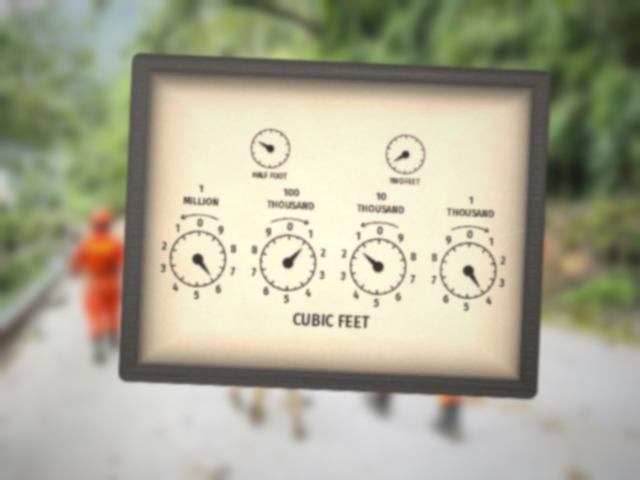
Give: 611400 ft³
